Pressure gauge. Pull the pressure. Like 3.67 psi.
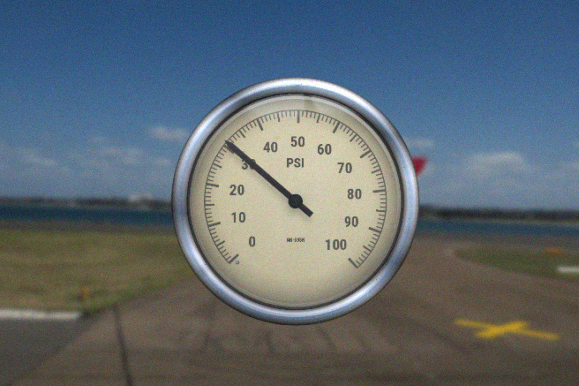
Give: 31 psi
